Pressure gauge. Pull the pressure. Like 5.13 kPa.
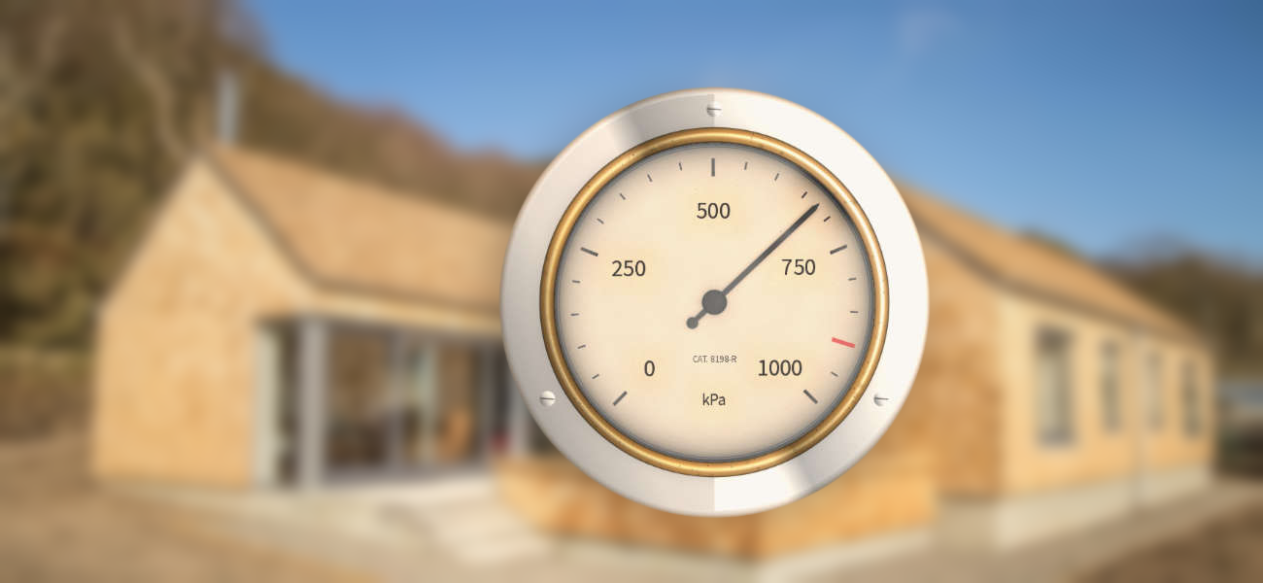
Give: 675 kPa
